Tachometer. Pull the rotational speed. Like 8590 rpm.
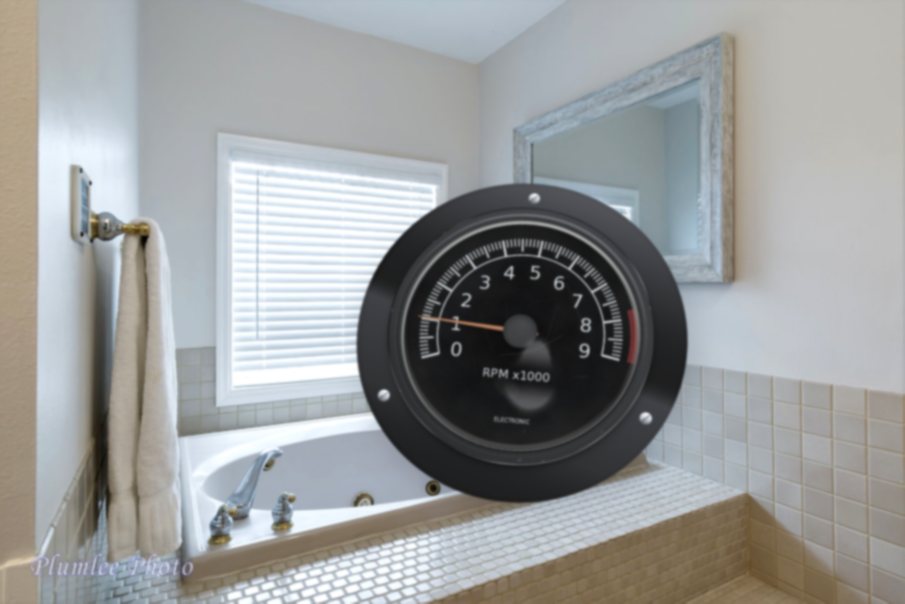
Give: 1000 rpm
